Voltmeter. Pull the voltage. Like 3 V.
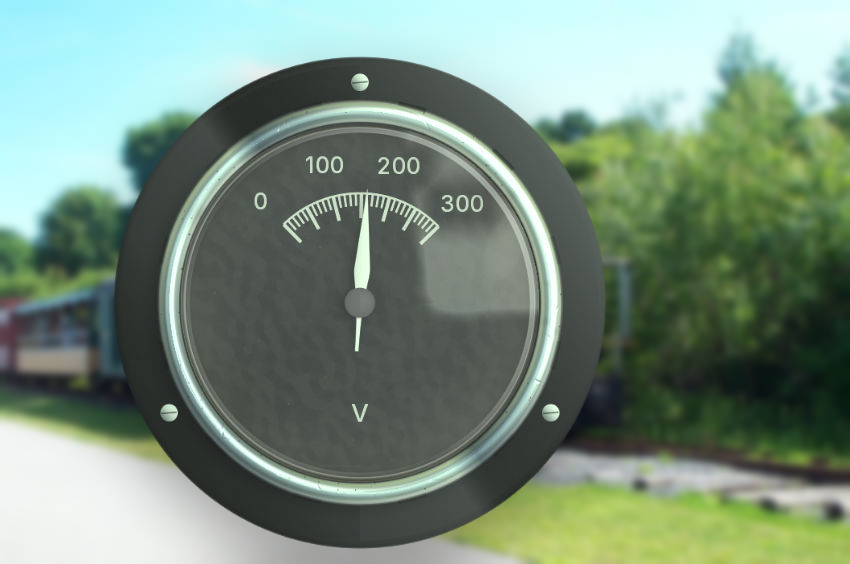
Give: 160 V
